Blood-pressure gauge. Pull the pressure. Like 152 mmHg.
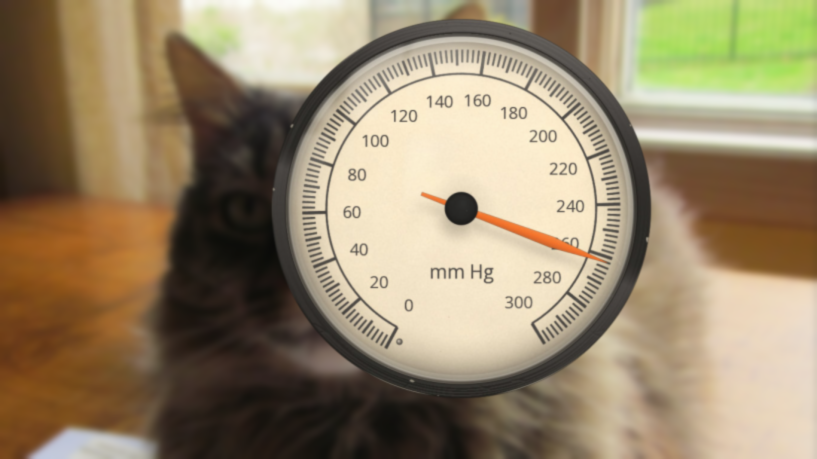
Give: 262 mmHg
